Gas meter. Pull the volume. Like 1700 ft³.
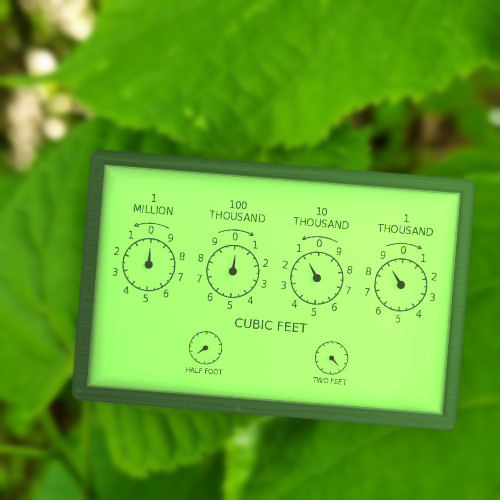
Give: 900 ft³
